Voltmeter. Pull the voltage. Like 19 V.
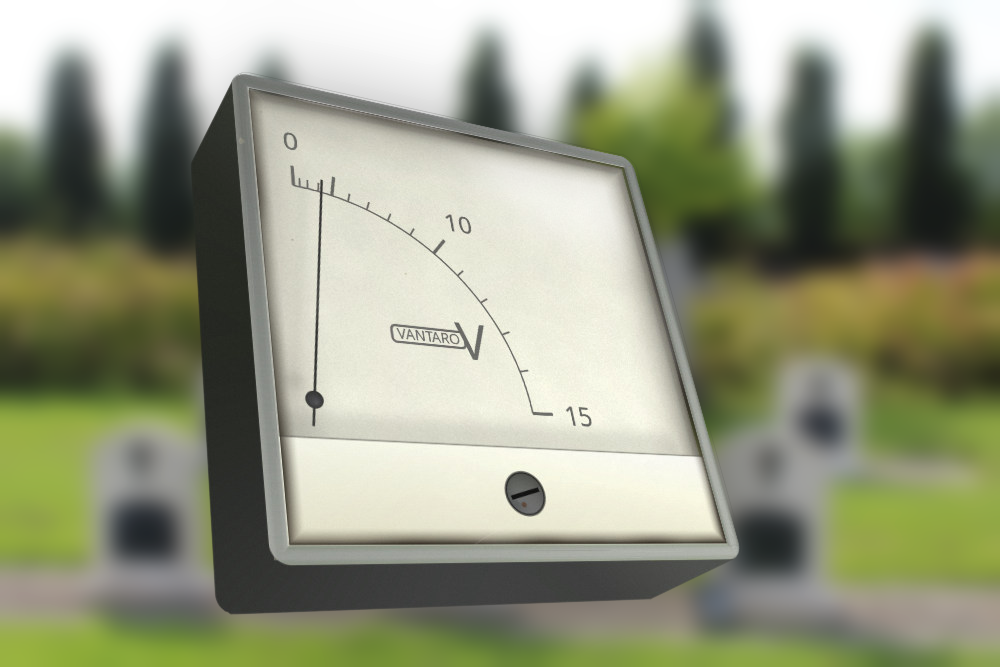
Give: 4 V
